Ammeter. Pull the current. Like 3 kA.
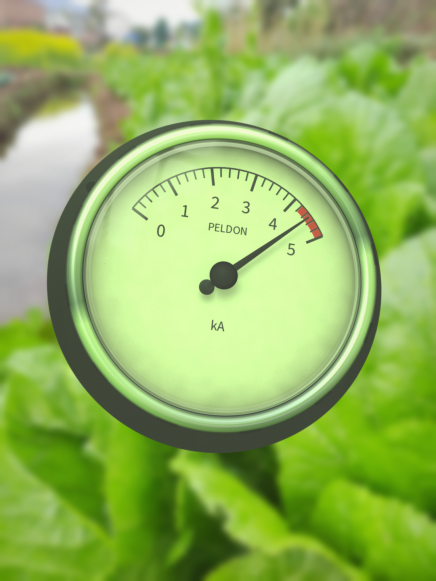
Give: 4.5 kA
